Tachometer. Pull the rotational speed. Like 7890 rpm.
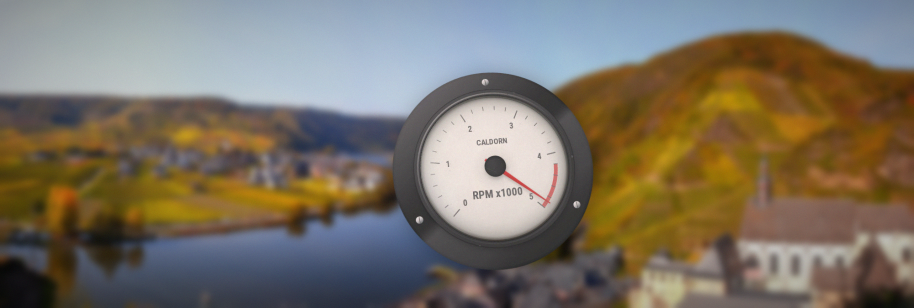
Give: 4900 rpm
